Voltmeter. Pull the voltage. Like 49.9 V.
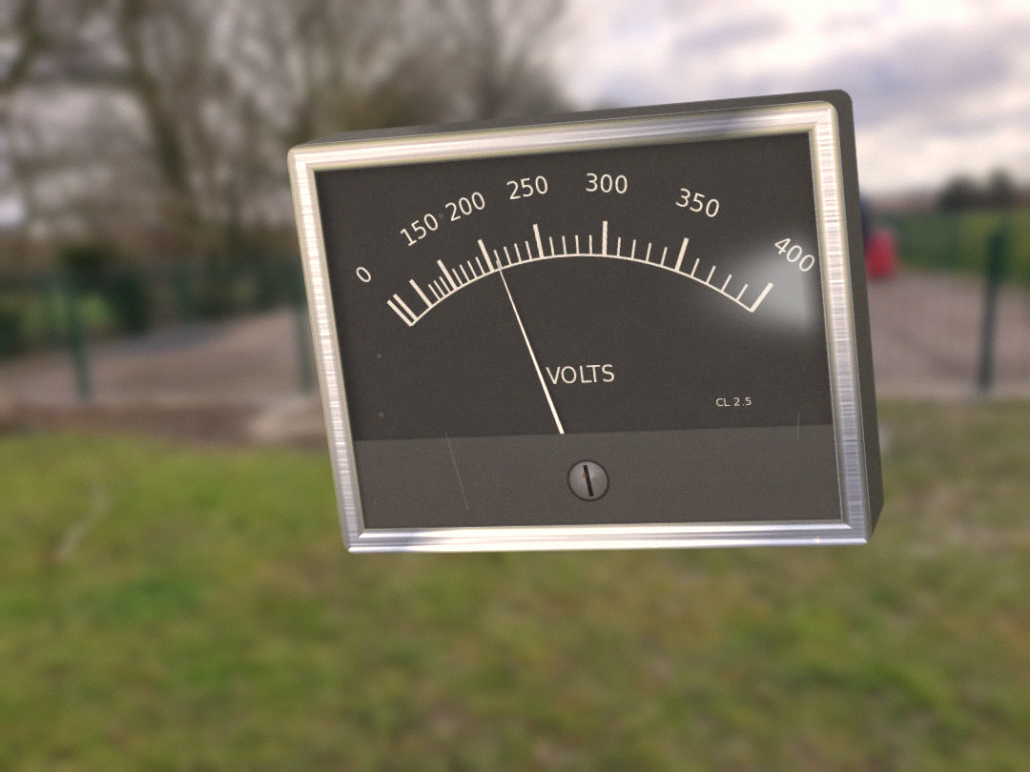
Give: 210 V
